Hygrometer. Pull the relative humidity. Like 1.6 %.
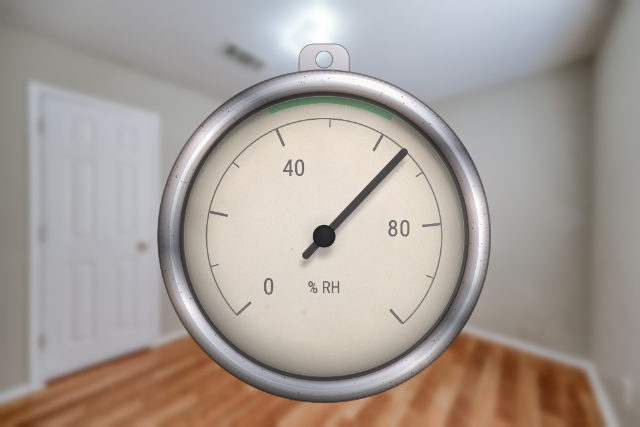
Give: 65 %
